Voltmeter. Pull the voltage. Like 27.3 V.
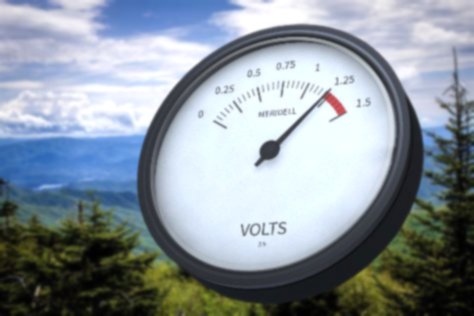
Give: 1.25 V
